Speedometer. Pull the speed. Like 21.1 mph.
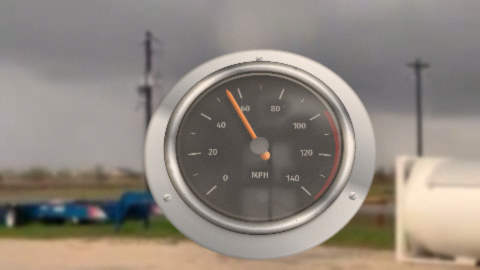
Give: 55 mph
